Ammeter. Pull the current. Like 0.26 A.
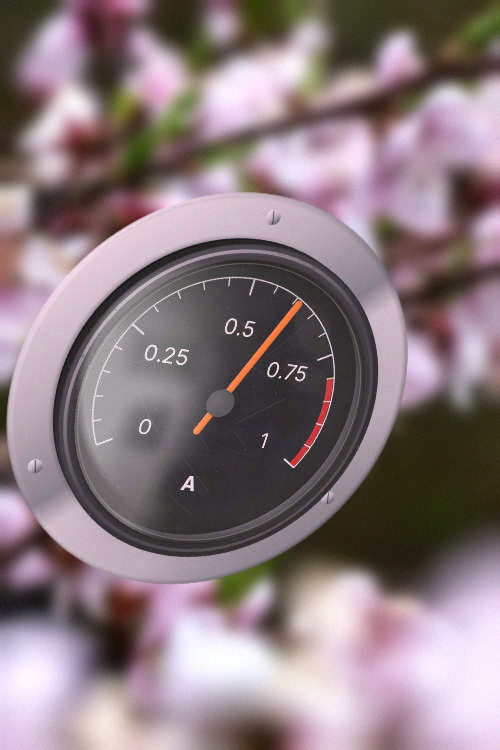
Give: 0.6 A
